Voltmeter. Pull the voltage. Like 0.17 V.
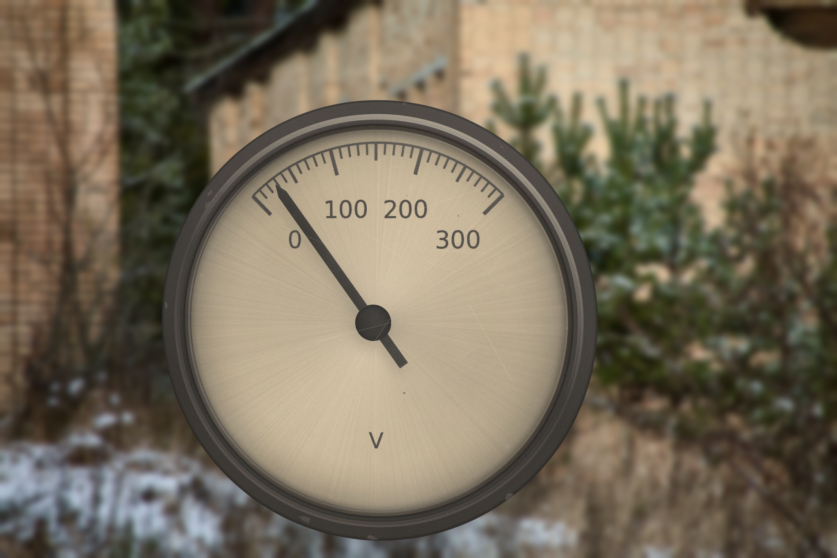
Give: 30 V
